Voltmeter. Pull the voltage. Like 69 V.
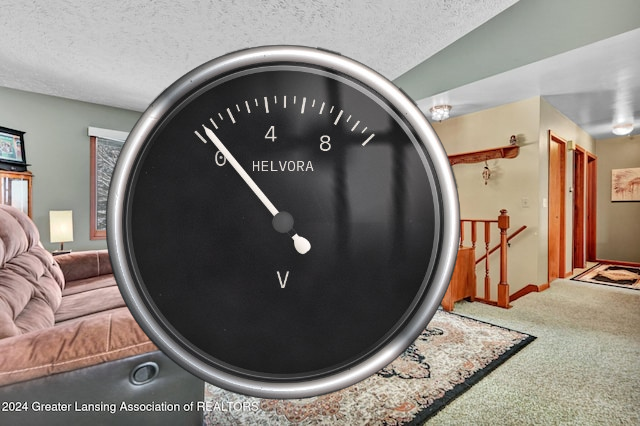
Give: 0.5 V
